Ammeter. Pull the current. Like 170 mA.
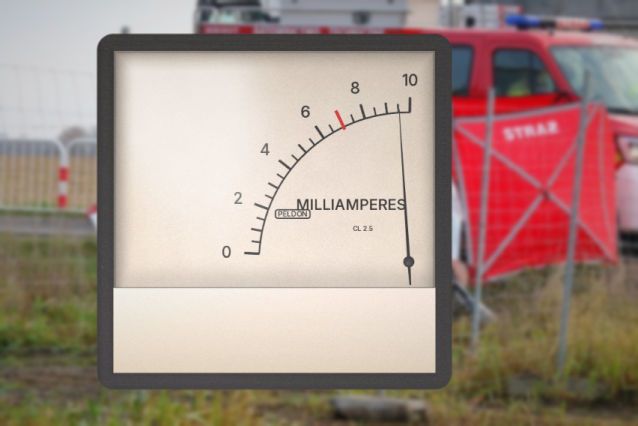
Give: 9.5 mA
